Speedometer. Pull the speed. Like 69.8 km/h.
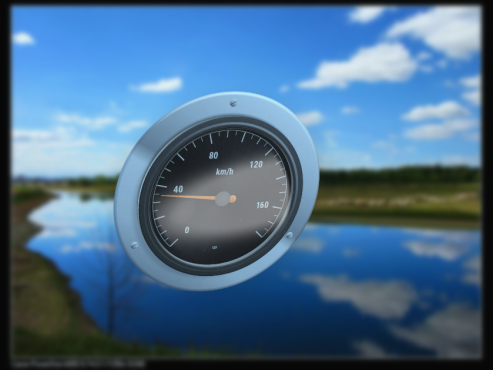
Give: 35 km/h
